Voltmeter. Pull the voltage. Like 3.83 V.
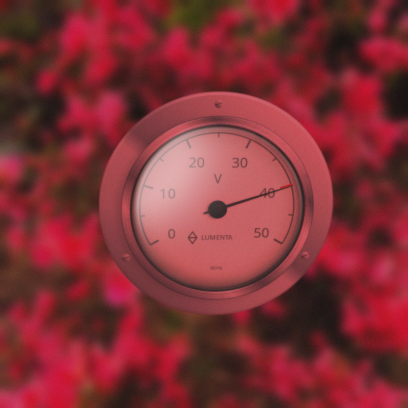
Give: 40 V
